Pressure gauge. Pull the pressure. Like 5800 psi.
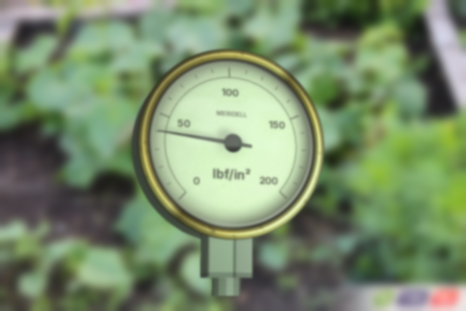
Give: 40 psi
